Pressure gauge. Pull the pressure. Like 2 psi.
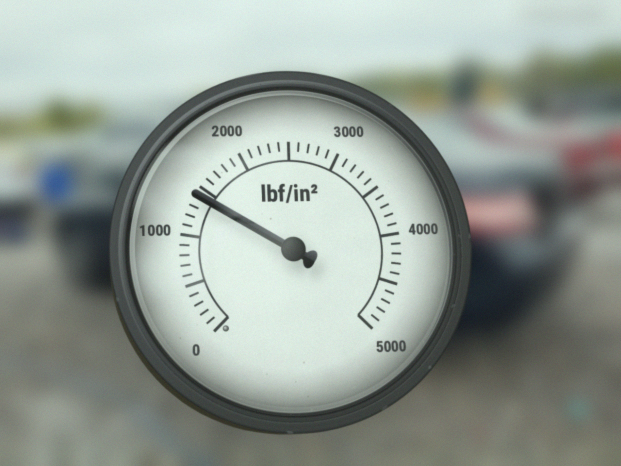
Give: 1400 psi
